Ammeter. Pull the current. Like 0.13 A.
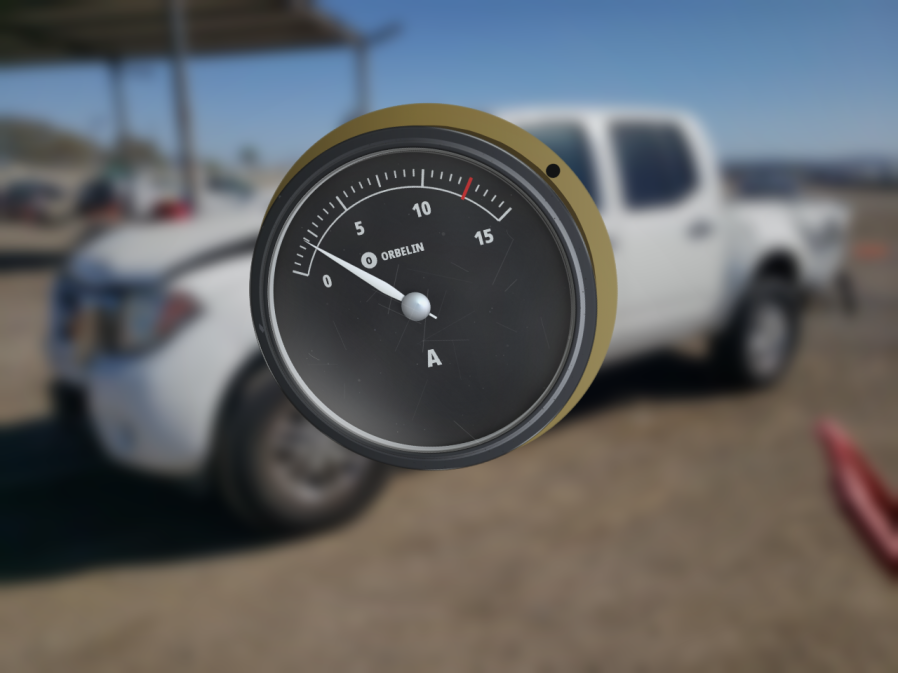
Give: 2 A
